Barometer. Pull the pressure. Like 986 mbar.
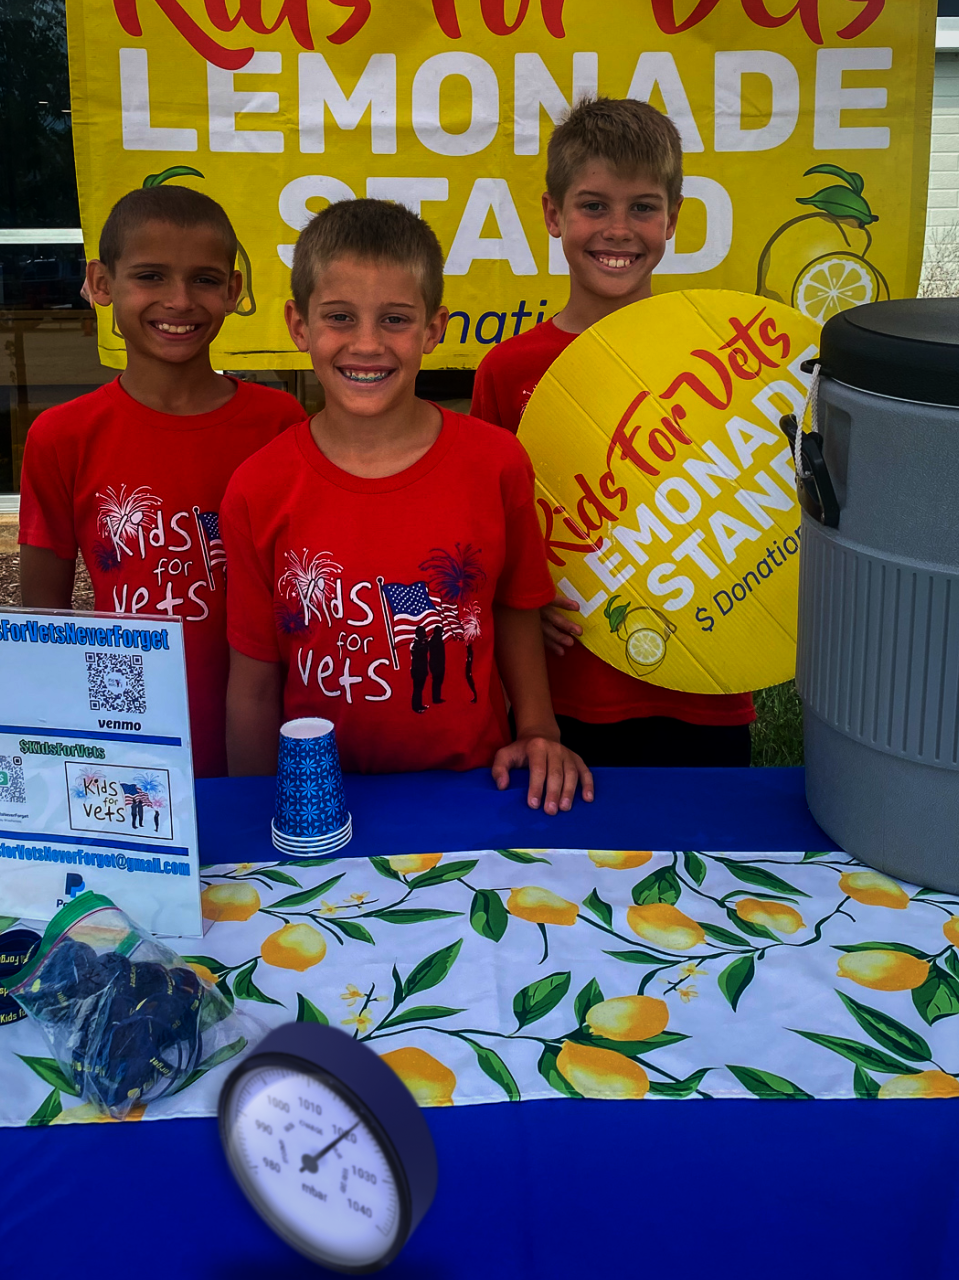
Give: 1020 mbar
